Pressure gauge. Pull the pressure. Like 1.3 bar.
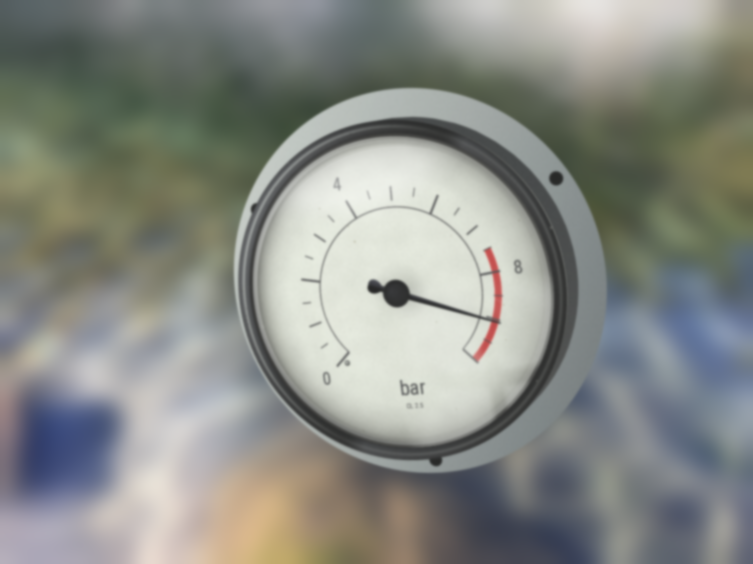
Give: 9 bar
